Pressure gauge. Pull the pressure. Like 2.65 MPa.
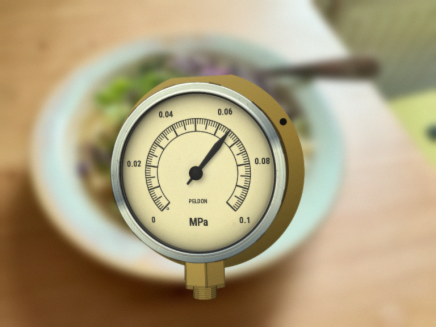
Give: 0.065 MPa
